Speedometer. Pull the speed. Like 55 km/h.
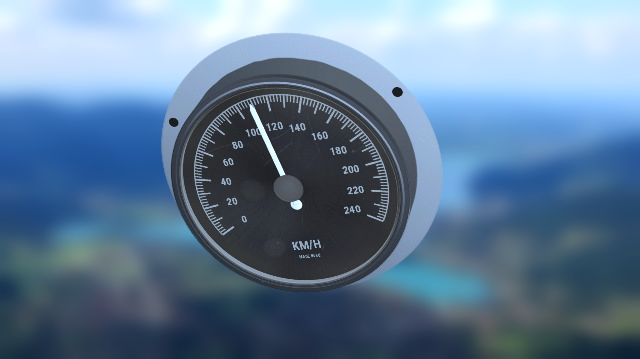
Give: 110 km/h
